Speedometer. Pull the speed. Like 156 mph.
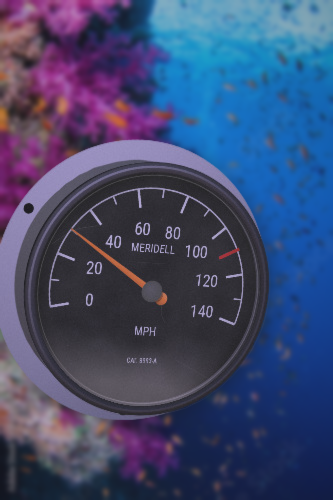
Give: 30 mph
